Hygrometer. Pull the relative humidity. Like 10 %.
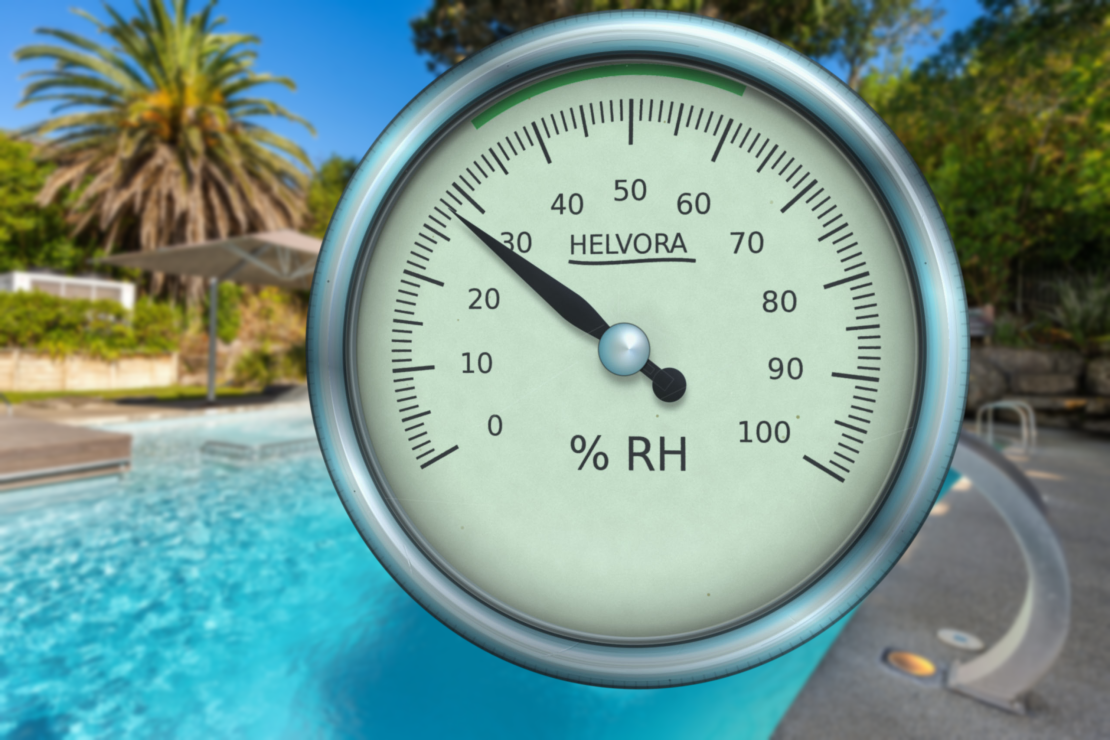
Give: 28 %
